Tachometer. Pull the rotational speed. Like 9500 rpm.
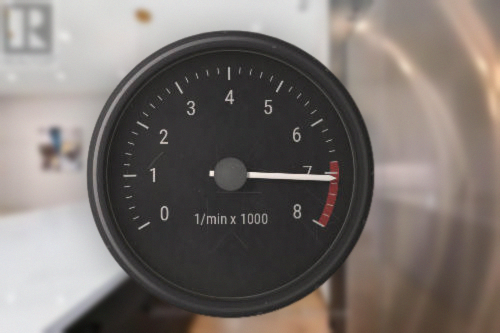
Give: 7100 rpm
